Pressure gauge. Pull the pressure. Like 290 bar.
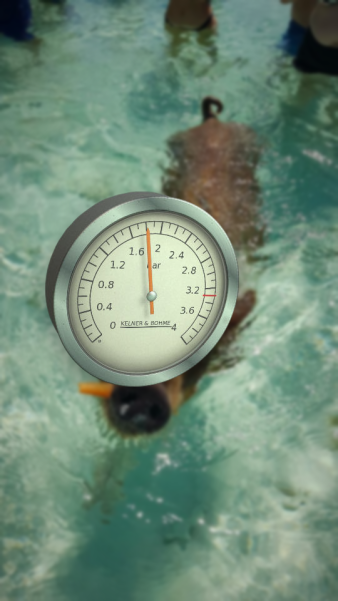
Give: 1.8 bar
